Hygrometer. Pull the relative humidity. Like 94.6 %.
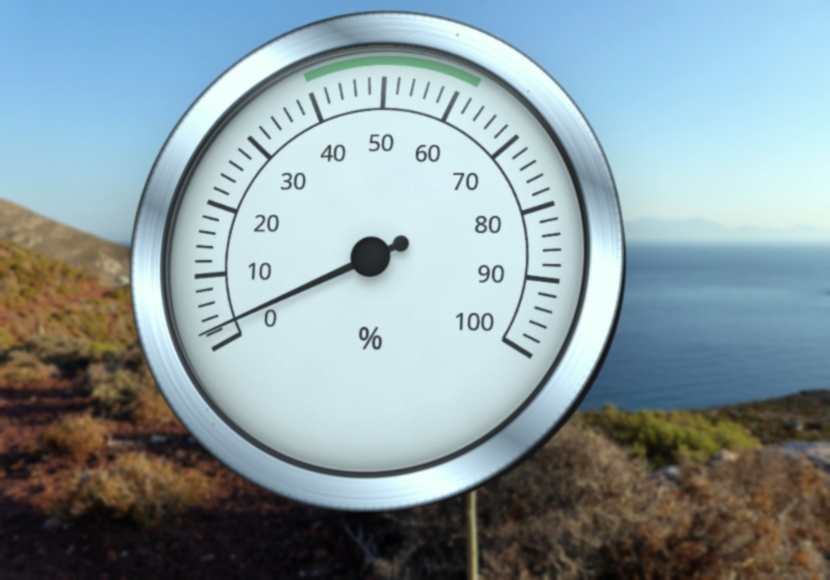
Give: 2 %
